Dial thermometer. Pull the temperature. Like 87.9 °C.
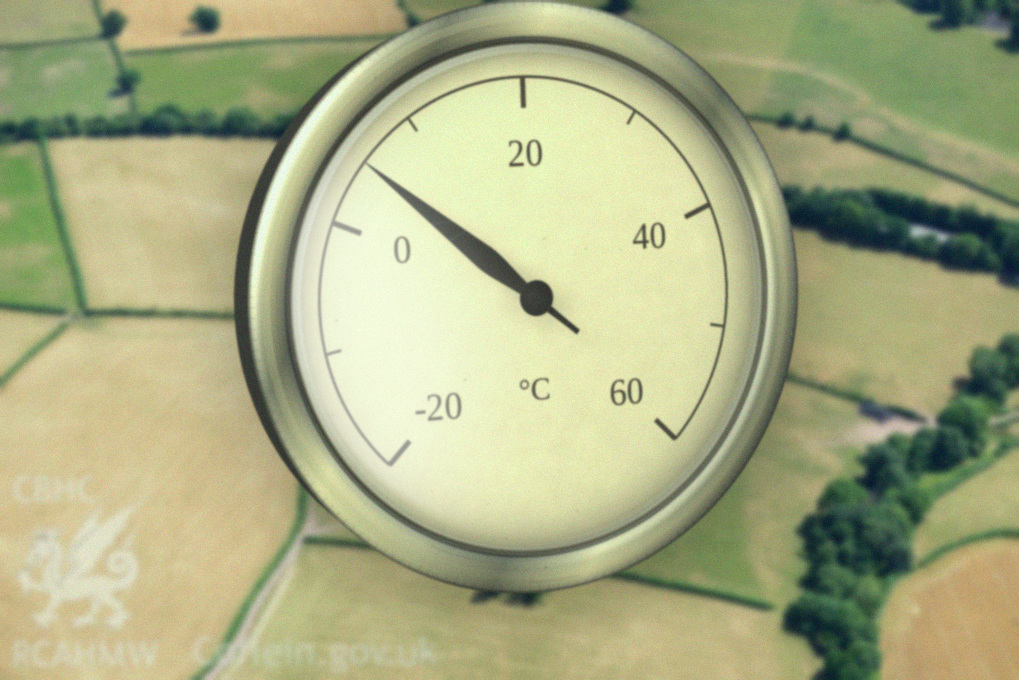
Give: 5 °C
